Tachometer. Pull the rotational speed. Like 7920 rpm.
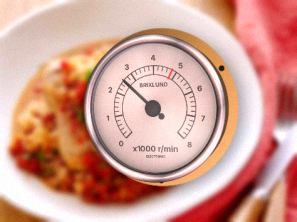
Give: 2600 rpm
